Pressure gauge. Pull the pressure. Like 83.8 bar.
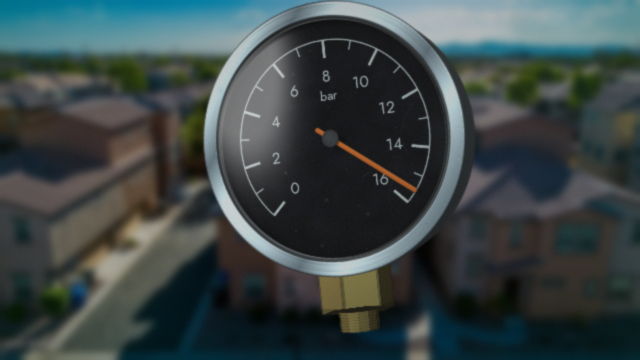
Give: 15.5 bar
